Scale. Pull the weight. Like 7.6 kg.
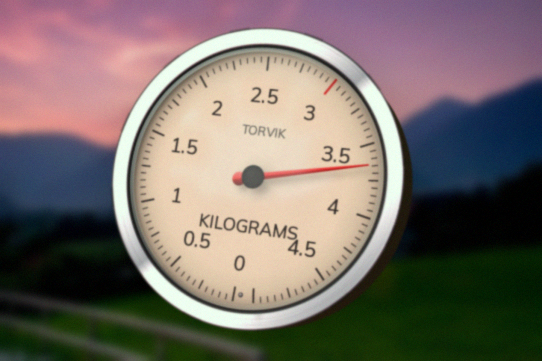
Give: 3.65 kg
